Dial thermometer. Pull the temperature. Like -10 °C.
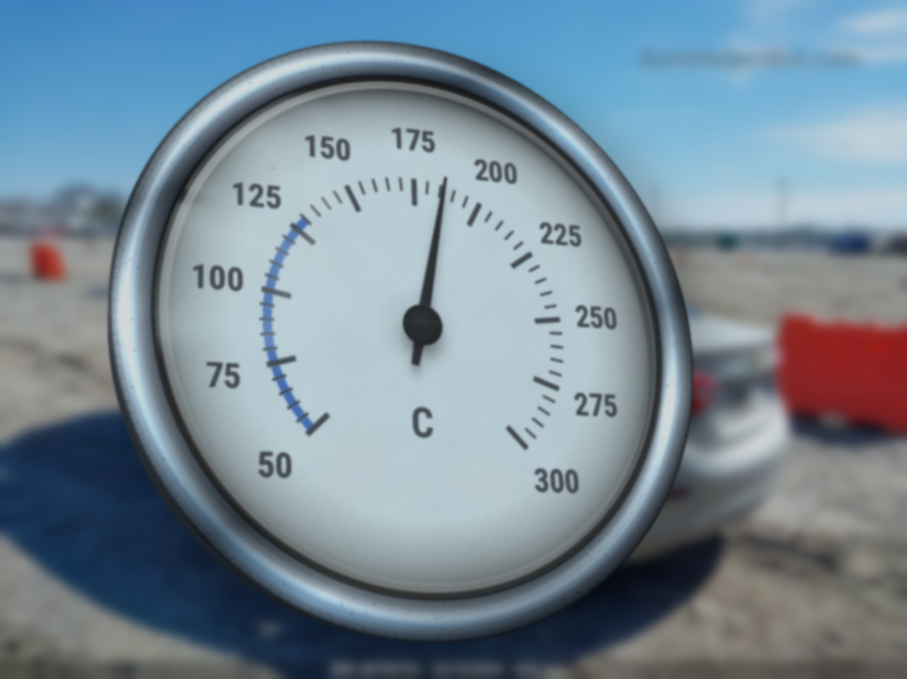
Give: 185 °C
